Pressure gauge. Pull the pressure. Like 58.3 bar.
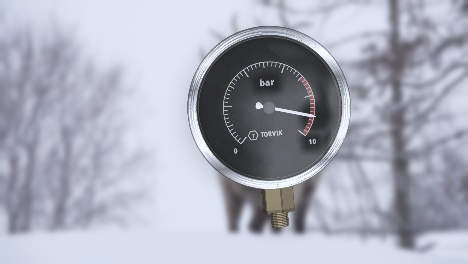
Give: 9 bar
